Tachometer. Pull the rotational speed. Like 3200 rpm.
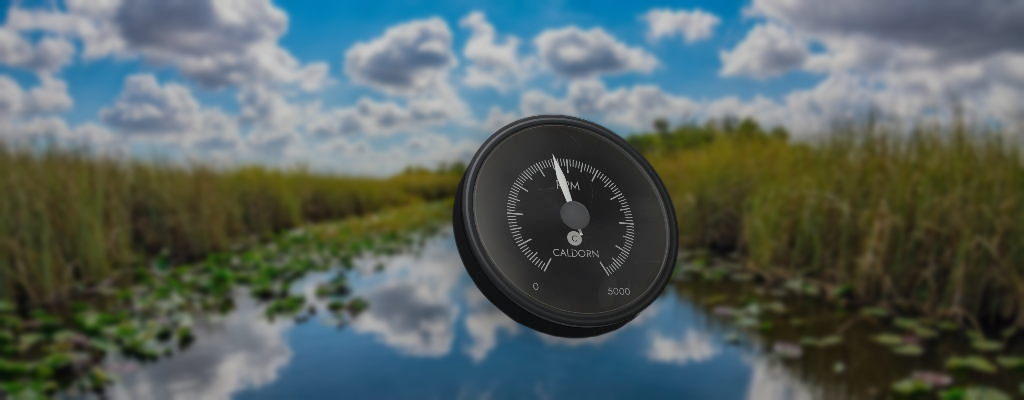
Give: 2250 rpm
